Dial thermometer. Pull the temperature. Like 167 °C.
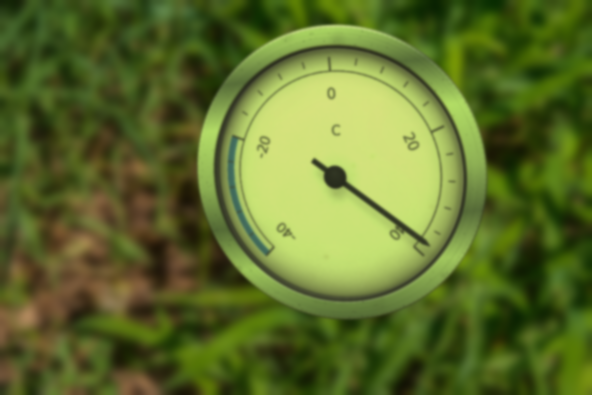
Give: 38 °C
